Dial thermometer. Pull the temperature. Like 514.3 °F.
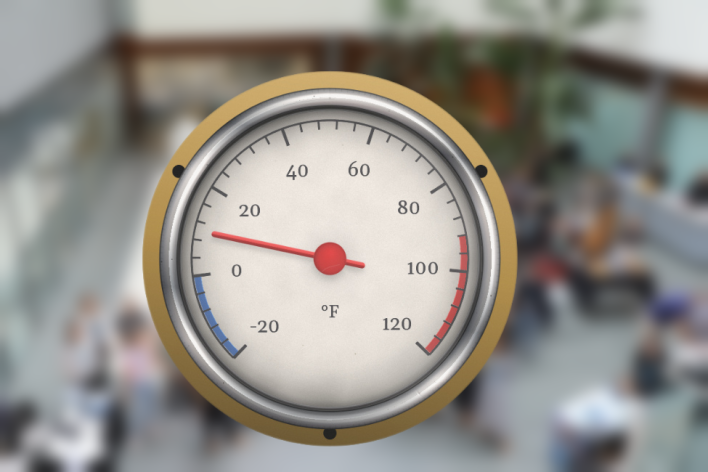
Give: 10 °F
